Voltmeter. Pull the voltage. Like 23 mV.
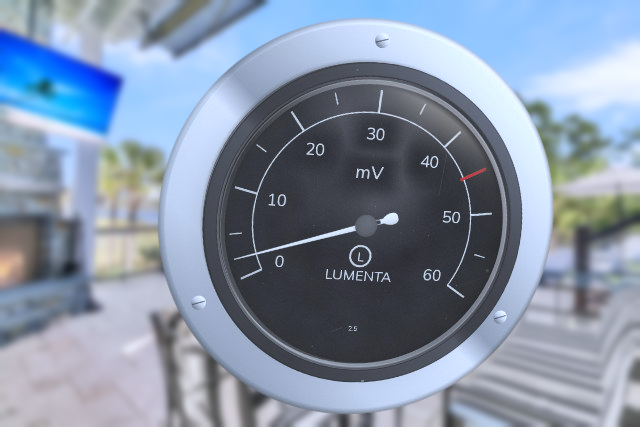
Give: 2.5 mV
